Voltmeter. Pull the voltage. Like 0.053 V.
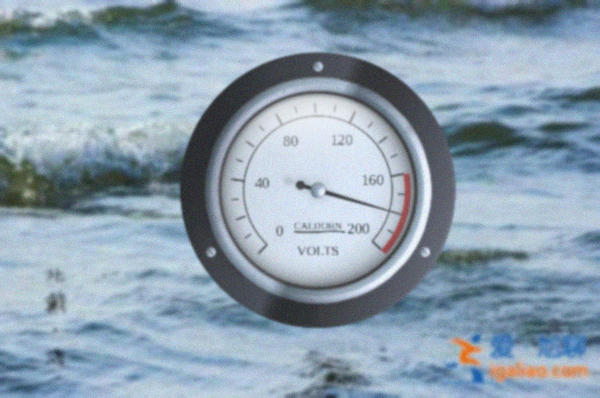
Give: 180 V
